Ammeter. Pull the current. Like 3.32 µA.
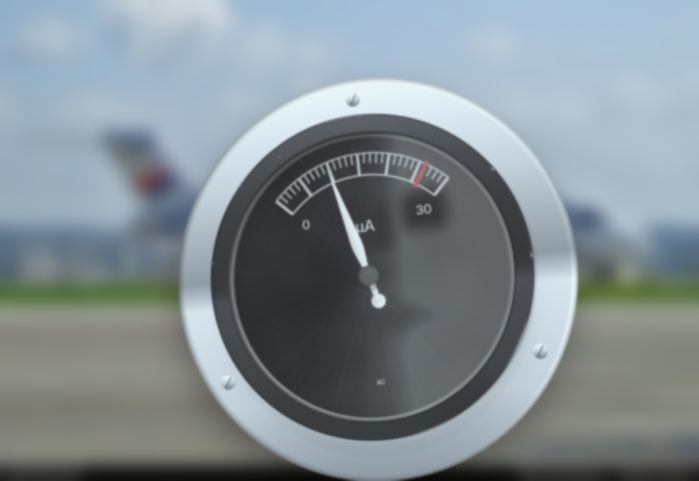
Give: 10 µA
